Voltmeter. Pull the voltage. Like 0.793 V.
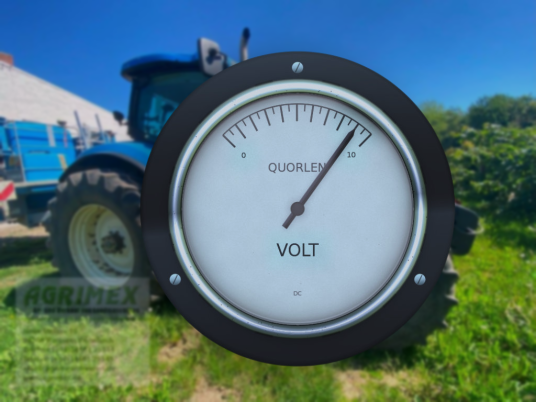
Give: 9 V
